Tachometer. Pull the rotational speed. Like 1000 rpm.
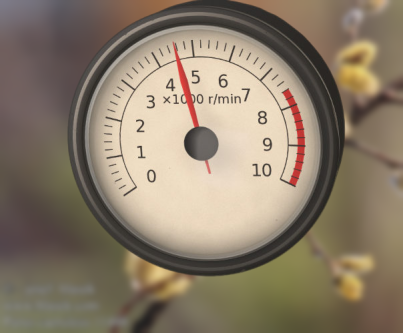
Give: 4600 rpm
